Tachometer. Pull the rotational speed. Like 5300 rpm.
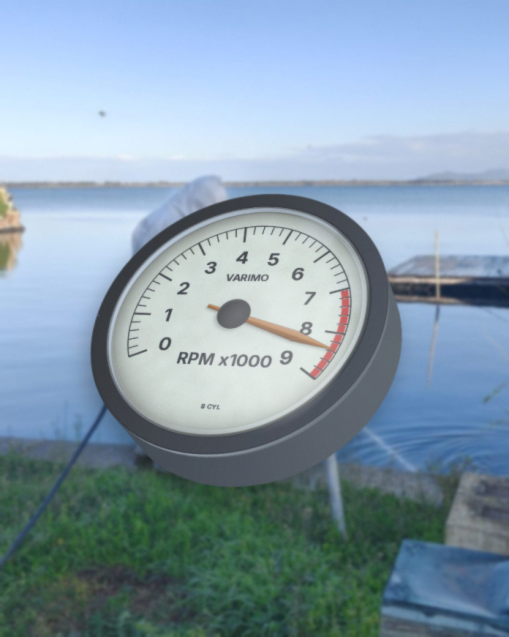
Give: 8400 rpm
